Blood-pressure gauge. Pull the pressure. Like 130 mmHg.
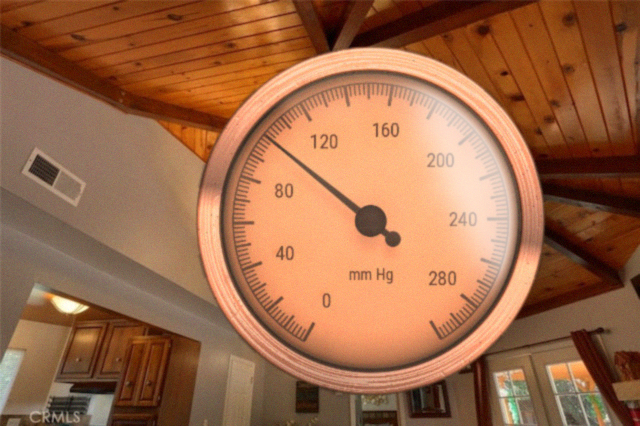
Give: 100 mmHg
